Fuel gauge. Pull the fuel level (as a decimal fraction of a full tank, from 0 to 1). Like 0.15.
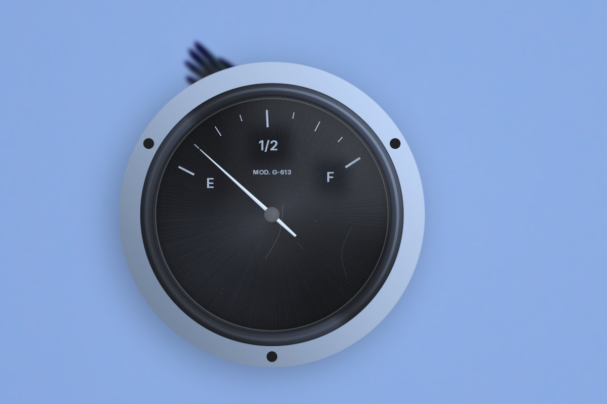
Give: 0.125
